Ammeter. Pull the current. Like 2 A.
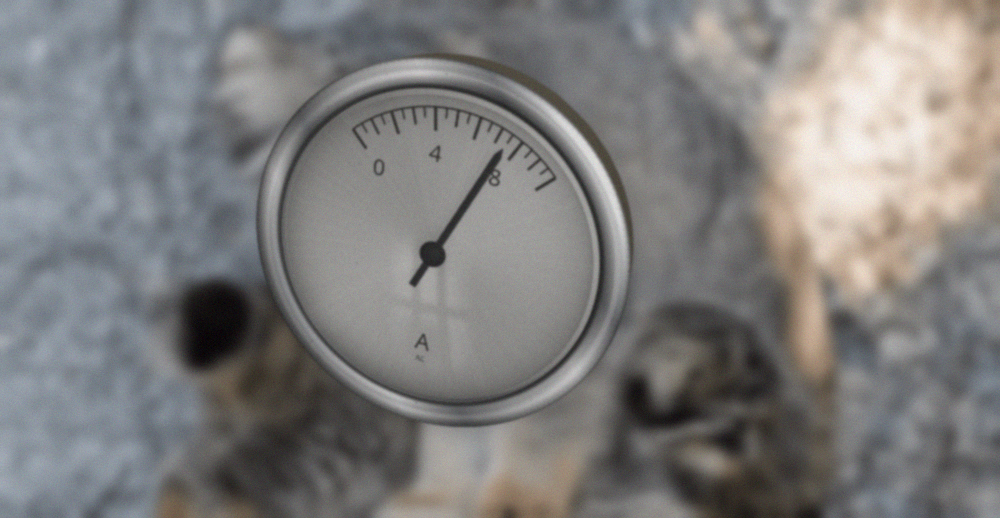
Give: 7.5 A
